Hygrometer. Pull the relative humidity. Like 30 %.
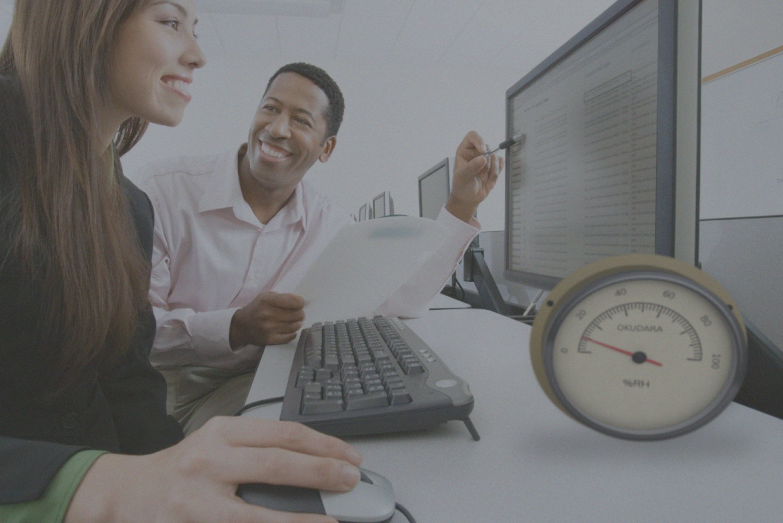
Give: 10 %
